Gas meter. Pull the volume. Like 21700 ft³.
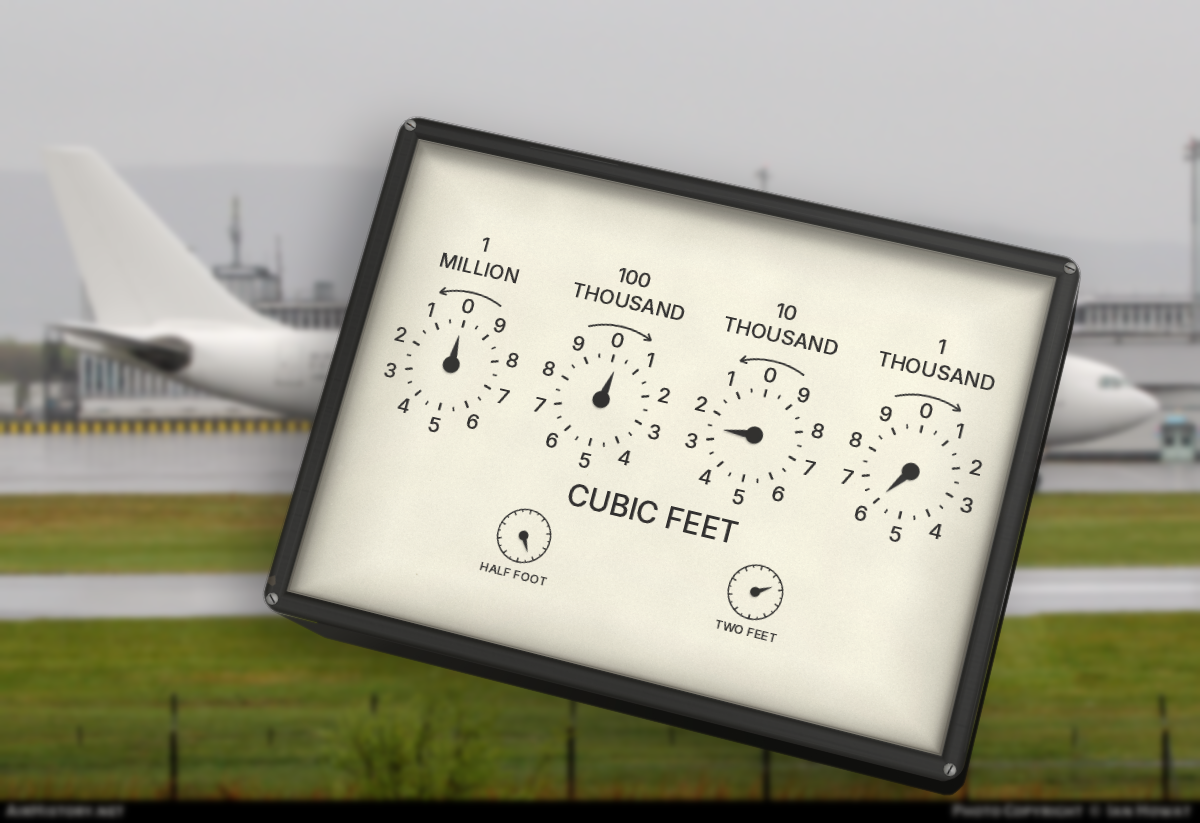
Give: 2600 ft³
